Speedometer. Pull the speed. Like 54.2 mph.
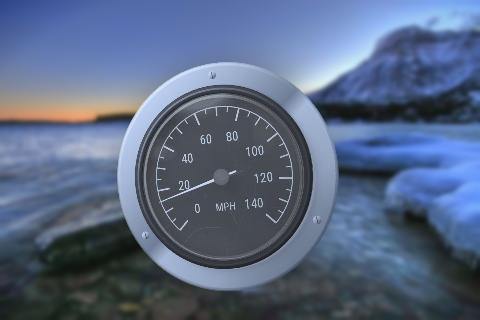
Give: 15 mph
